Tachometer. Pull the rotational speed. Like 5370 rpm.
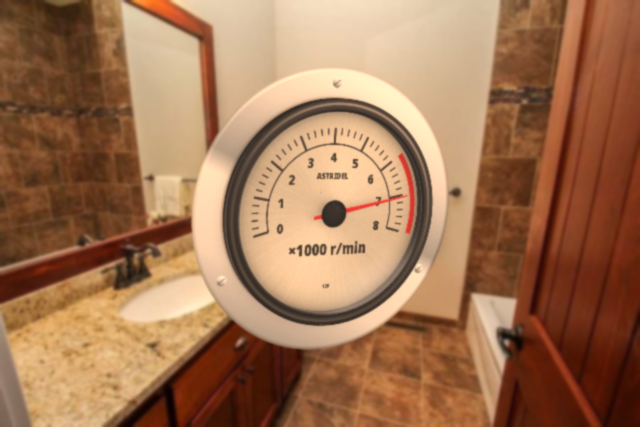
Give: 7000 rpm
